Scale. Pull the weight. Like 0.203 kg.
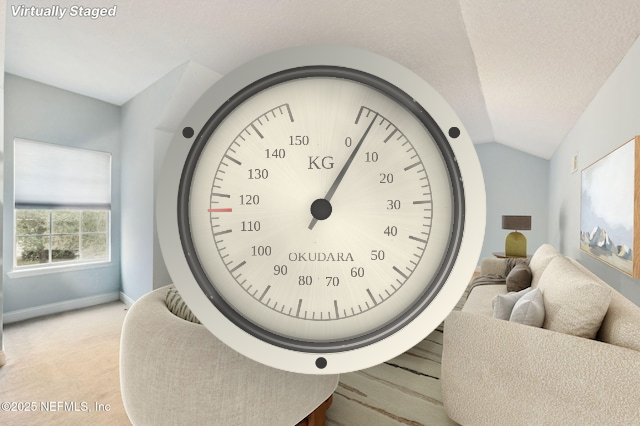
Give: 4 kg
